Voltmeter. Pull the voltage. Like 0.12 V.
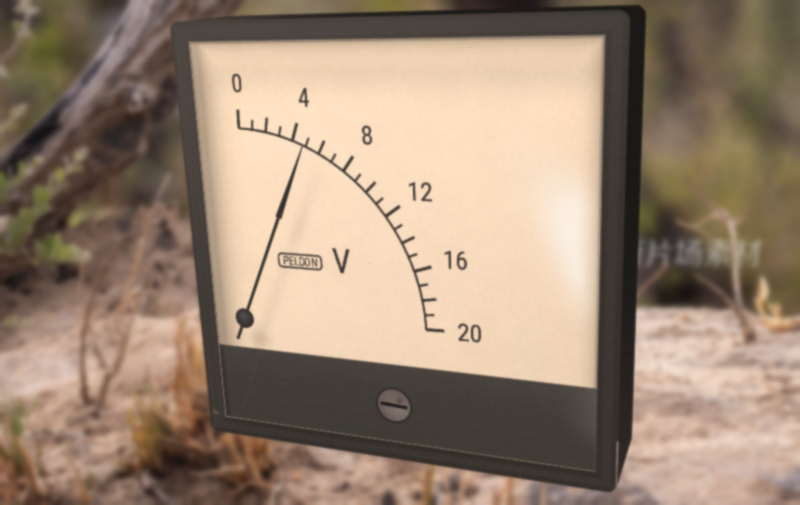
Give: 5 V
